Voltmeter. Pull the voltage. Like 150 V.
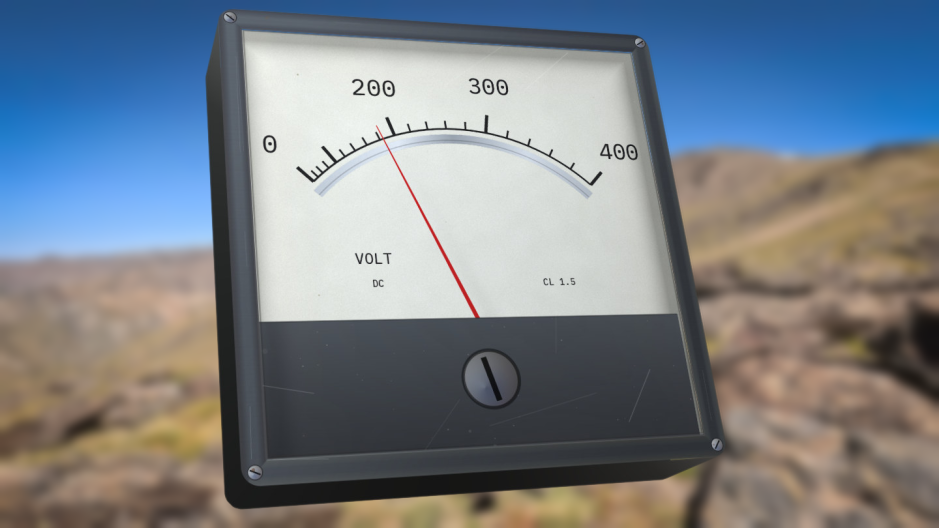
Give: 180 V
